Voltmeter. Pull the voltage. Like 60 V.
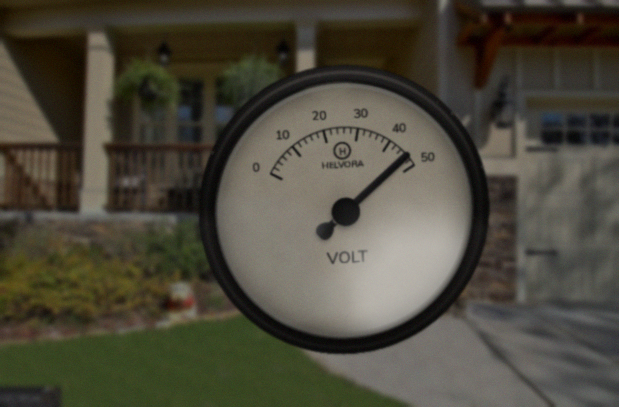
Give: 46 V
